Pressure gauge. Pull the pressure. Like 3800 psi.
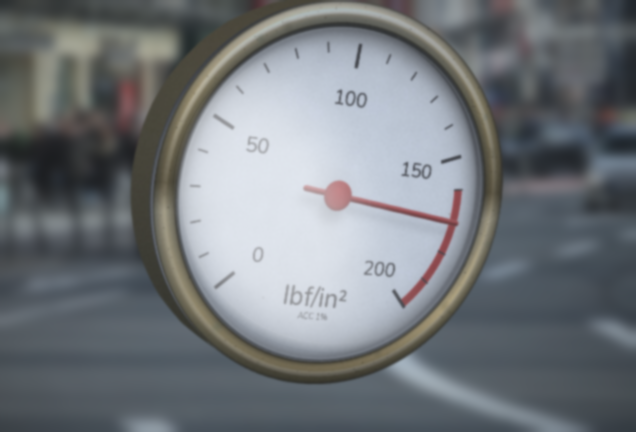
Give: 170 psi
